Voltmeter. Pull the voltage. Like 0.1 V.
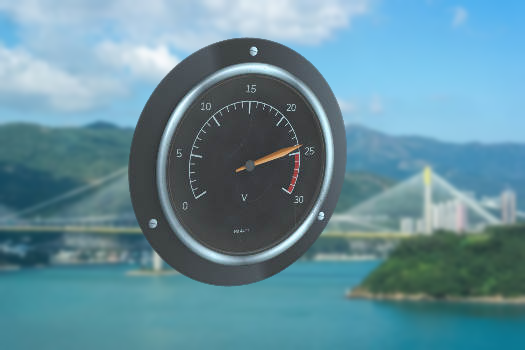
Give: 24 V
